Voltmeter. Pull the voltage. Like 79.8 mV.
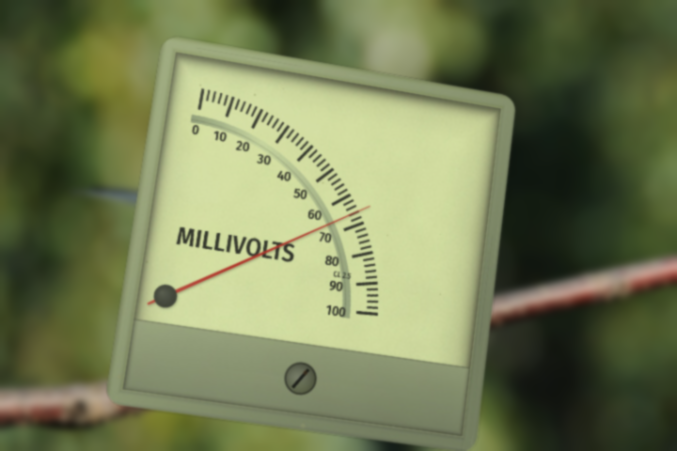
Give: 66 mV
